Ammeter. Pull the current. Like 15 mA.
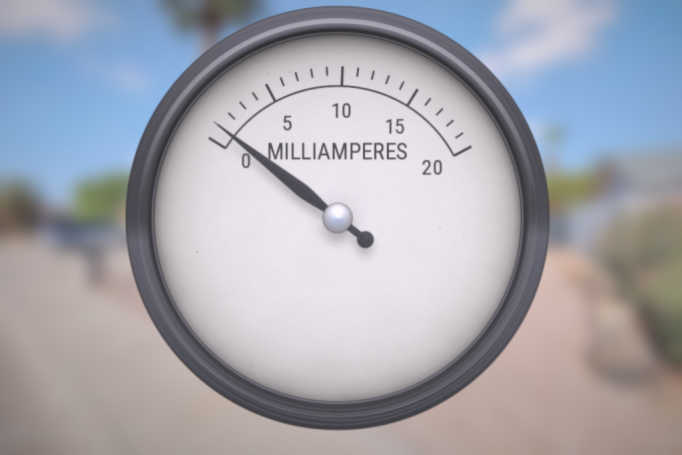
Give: 1 mA
